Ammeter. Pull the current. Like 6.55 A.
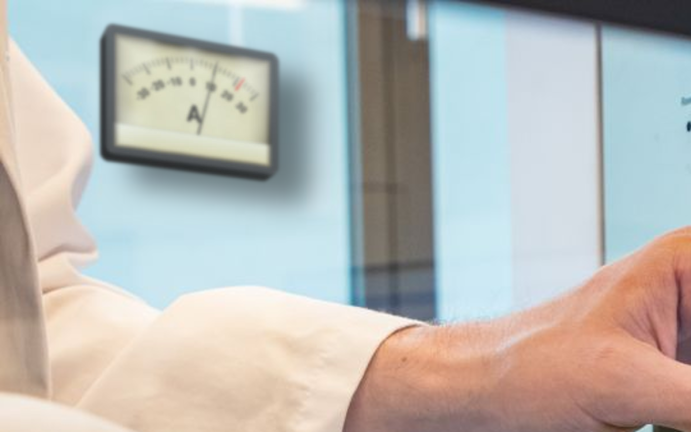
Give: 10 A
